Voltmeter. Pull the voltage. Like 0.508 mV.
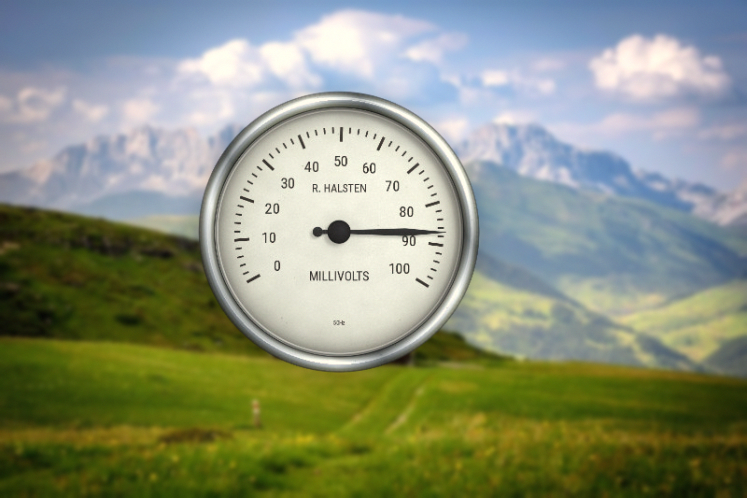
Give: 87 mV
